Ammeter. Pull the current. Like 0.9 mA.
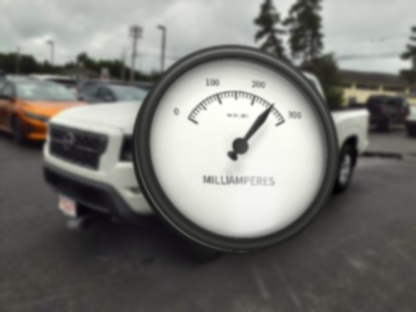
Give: 250 mA
